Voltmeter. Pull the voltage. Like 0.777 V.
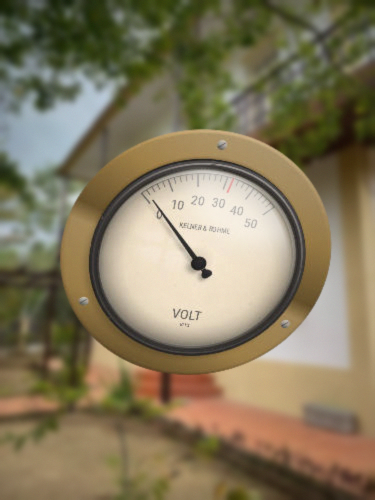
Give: 2 V
